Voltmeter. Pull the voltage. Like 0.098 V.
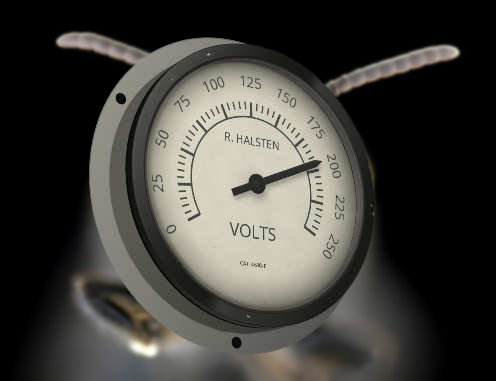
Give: 195 V
